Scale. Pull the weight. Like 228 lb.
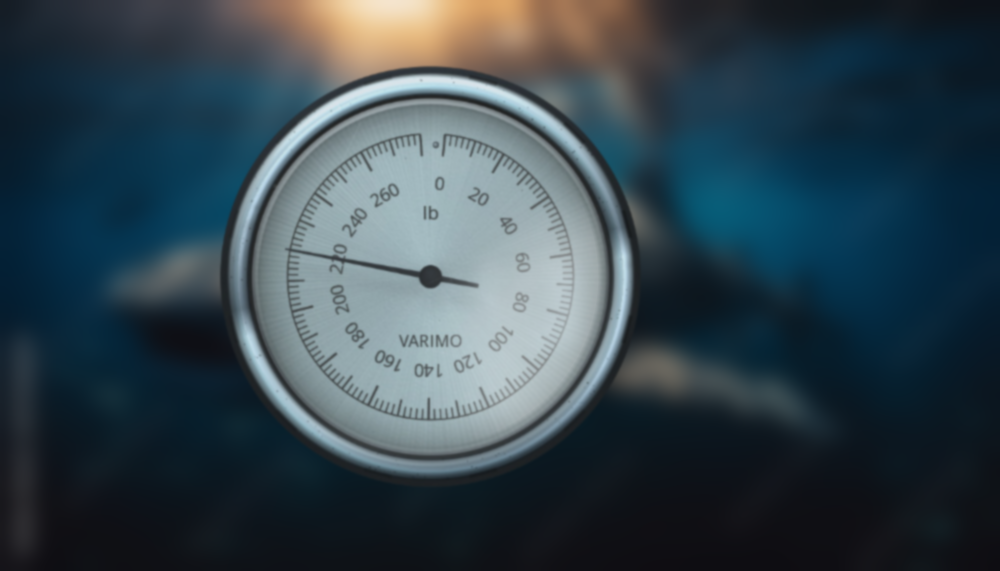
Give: 220 lb
